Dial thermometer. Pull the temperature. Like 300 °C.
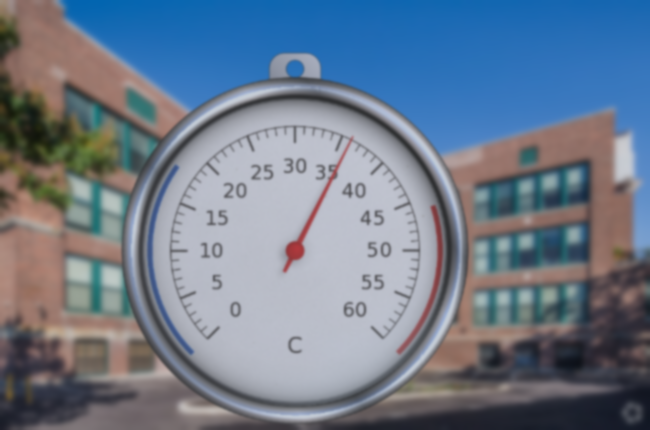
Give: 36 °C
